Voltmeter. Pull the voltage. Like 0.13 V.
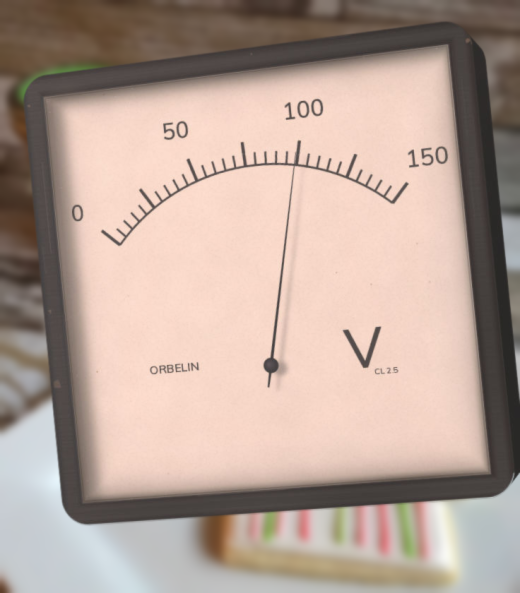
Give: 100 V
